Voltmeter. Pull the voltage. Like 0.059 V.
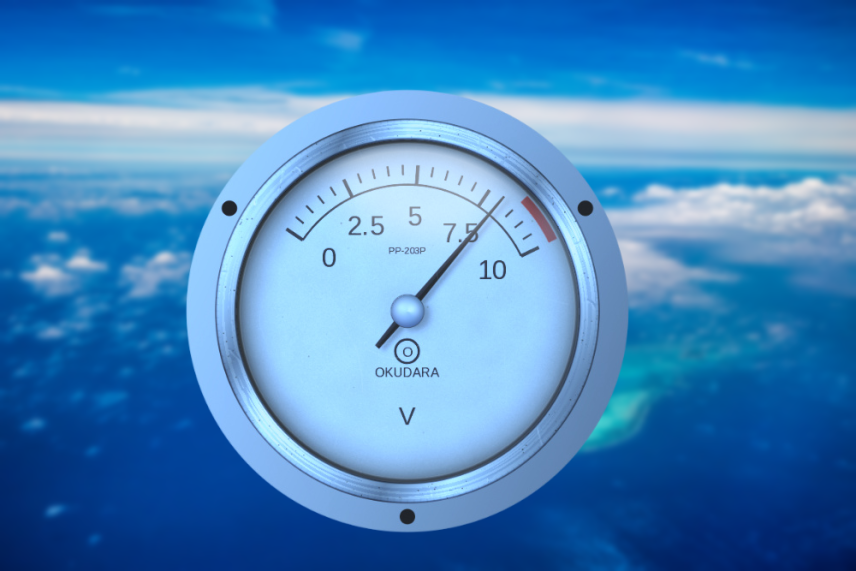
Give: 8 V
